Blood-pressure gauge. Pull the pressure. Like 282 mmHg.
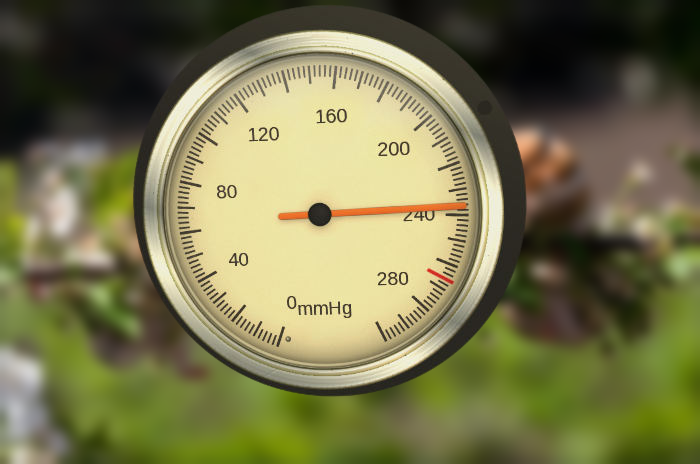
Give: 236 mmHg
